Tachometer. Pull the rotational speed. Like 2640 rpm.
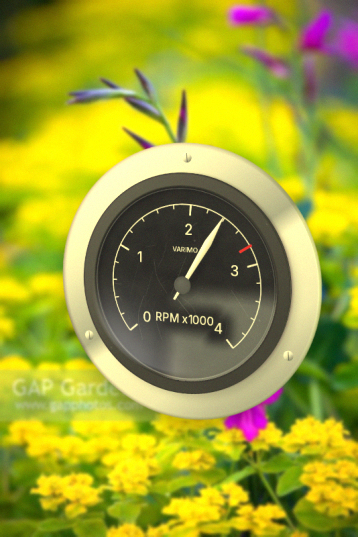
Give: 2400 rpm
